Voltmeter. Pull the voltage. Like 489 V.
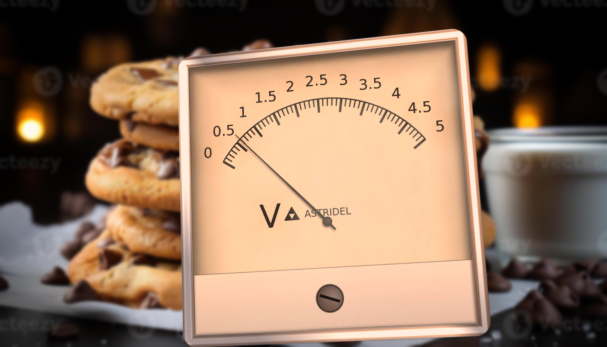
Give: 0.6 V
